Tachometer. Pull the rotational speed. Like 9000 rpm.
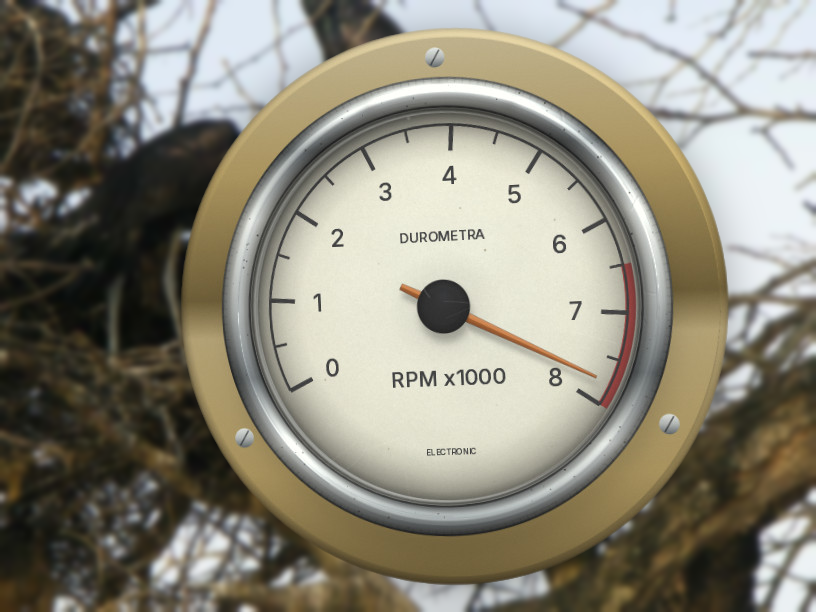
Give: 7750 rpm
